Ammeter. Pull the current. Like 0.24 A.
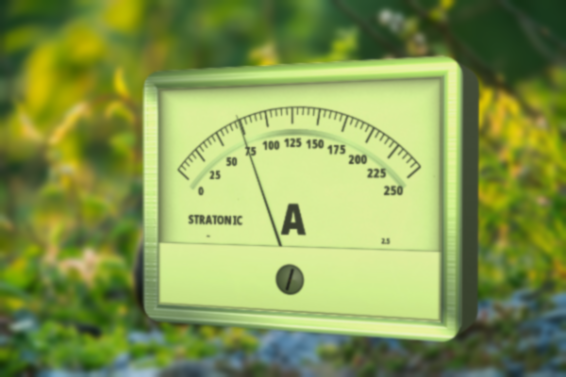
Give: 75 A
